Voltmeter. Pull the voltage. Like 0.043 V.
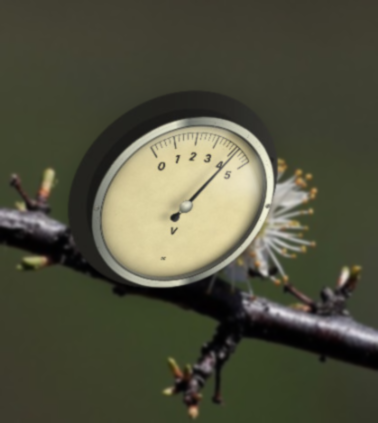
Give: 4 V
